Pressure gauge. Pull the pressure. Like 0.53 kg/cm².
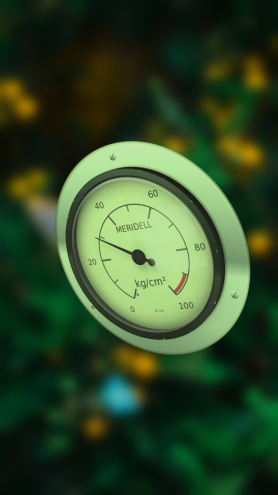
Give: 30 kg/cm²
